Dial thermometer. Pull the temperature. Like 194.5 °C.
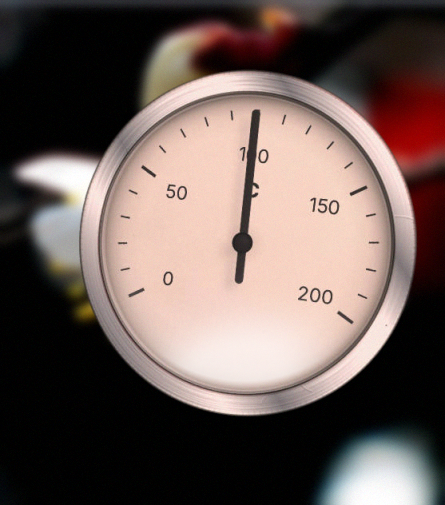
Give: 100 °C
